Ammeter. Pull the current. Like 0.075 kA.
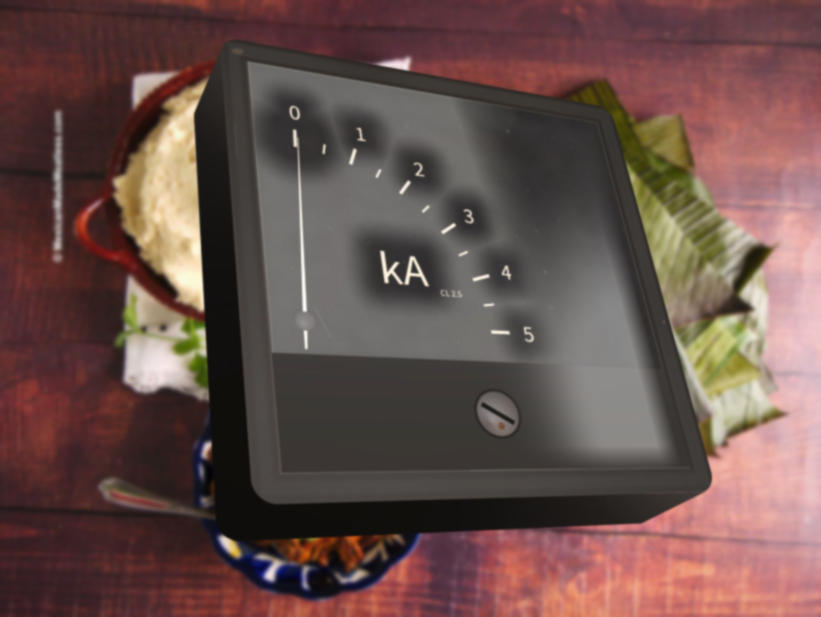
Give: 0 kA
